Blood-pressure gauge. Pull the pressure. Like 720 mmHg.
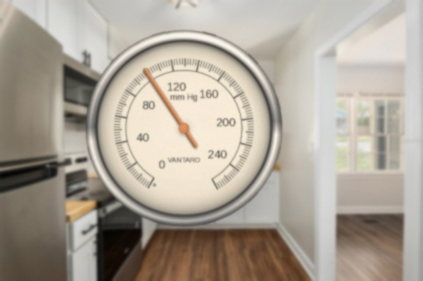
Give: 100 mmHg
